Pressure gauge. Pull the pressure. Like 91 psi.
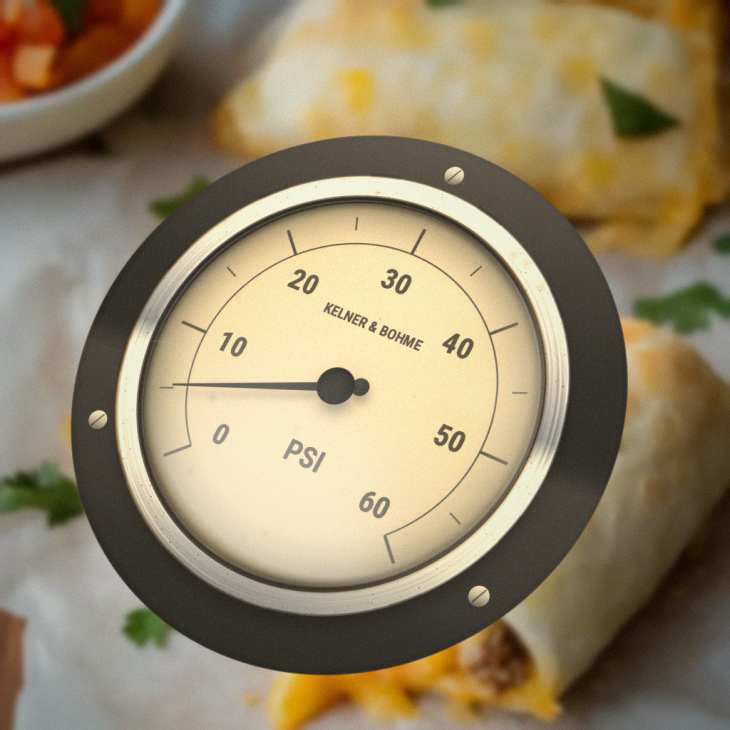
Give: 5 psi
